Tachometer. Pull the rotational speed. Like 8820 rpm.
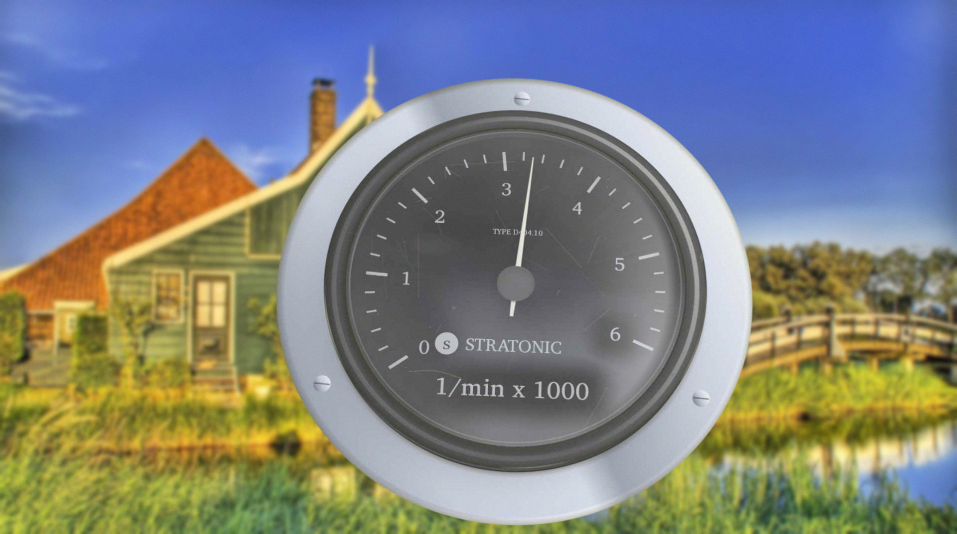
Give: 3300 rpm
